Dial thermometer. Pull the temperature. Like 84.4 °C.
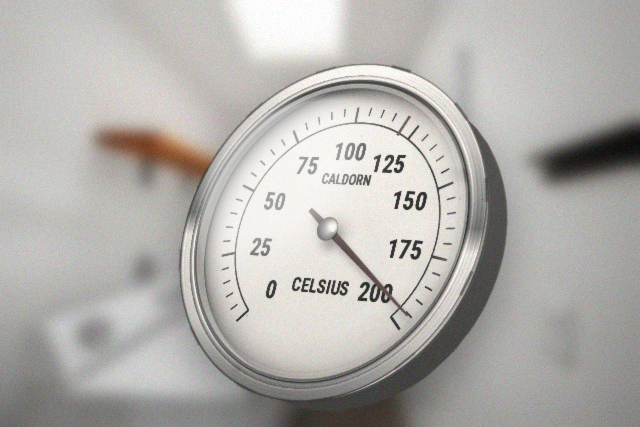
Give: 195 °C
